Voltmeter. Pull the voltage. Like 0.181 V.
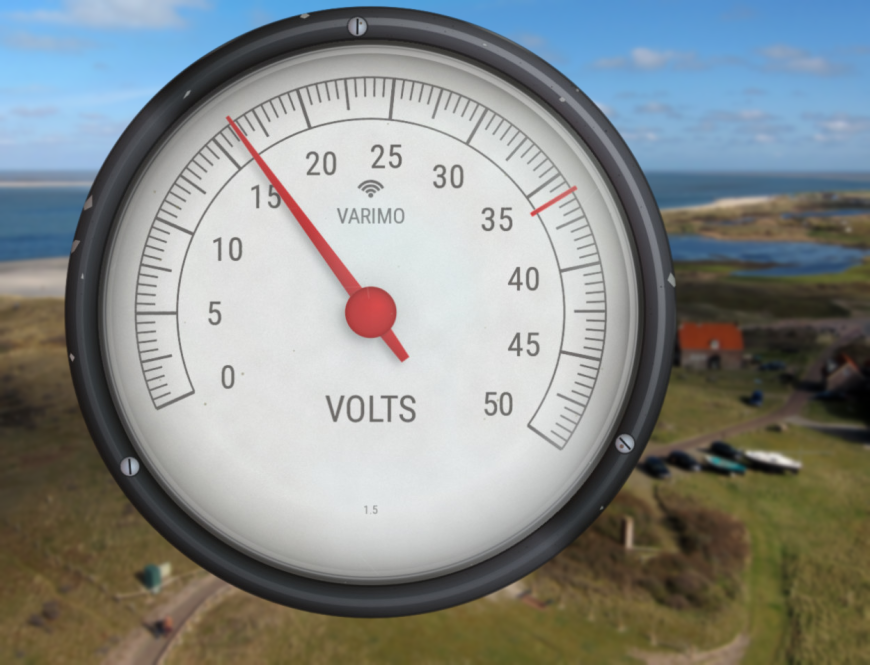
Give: 16.25 V
